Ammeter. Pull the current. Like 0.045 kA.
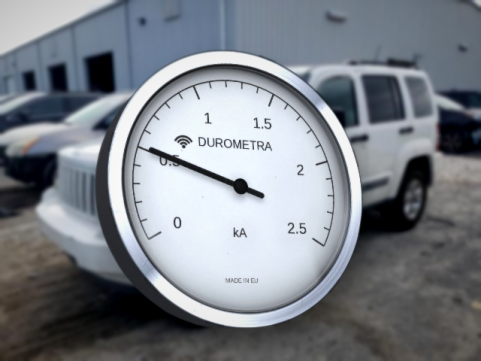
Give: 0.5 kA
